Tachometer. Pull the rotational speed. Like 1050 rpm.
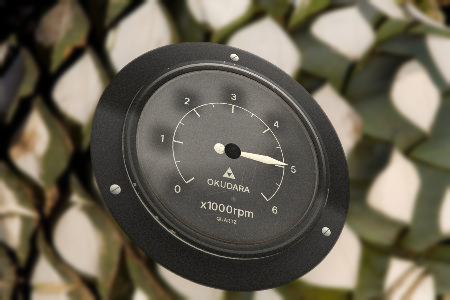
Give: 5000 rpm
